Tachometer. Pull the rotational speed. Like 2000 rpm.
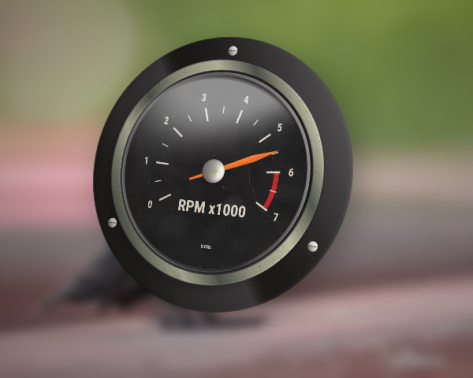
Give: 5500 rpm
